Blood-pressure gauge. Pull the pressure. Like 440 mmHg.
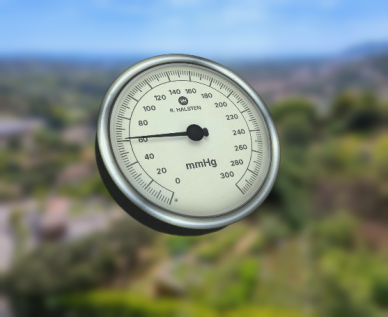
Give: 60 mmHg
